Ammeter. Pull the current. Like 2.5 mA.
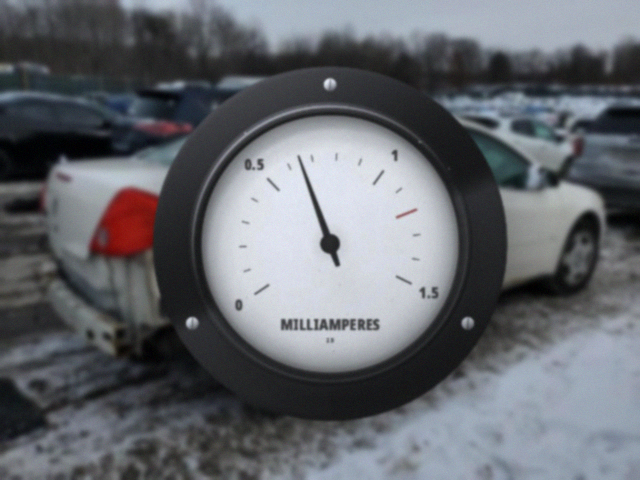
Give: 0.65 mA
